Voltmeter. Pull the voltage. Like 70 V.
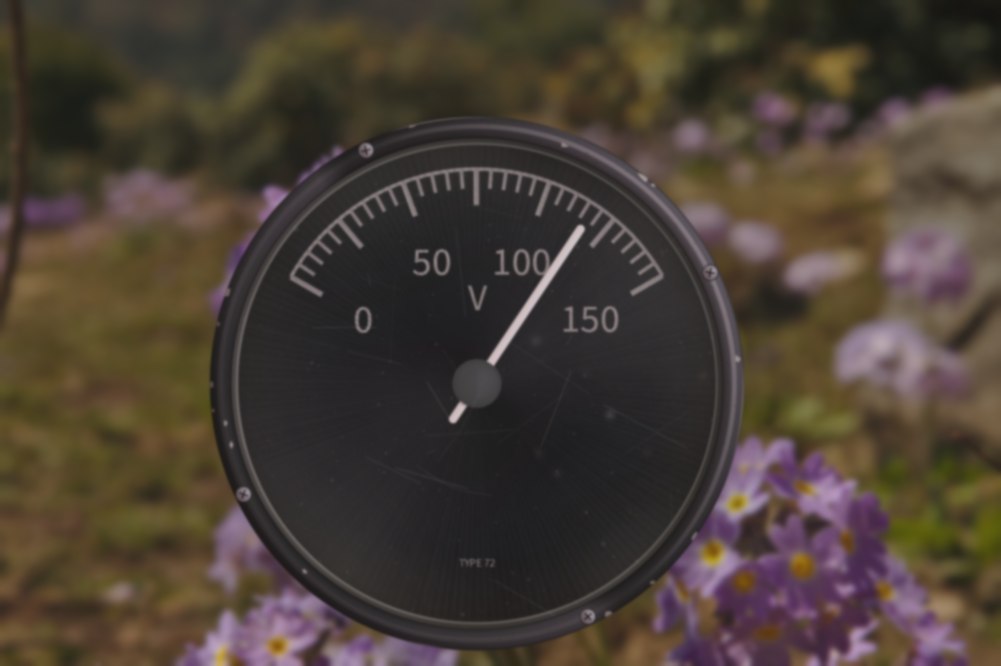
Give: 117.5 V
